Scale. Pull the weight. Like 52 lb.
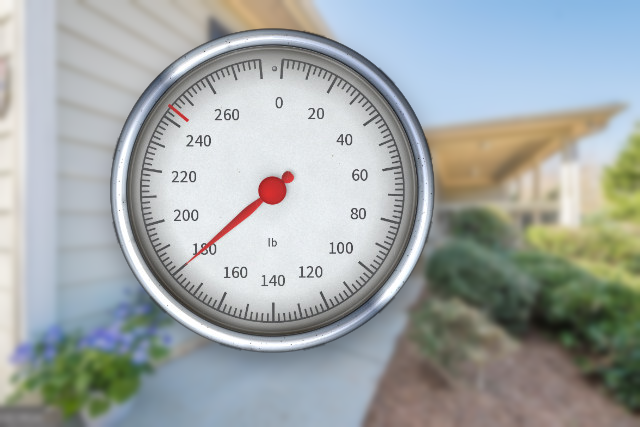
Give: 180 lb
